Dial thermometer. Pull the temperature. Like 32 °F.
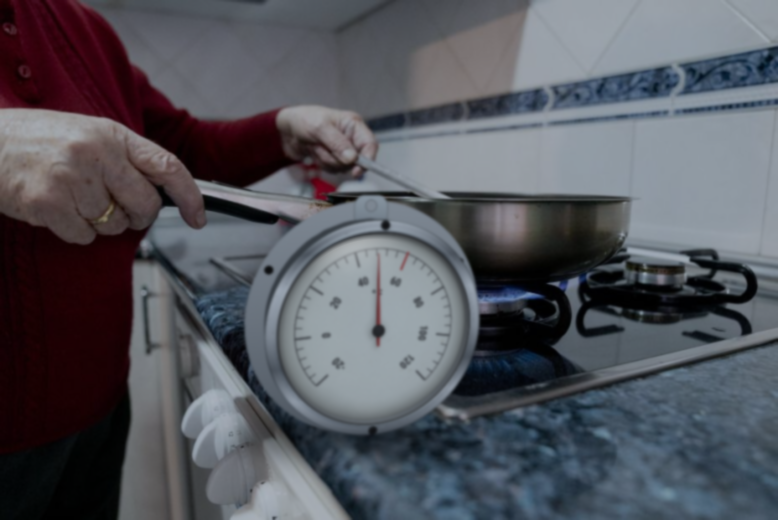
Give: 48 °F
